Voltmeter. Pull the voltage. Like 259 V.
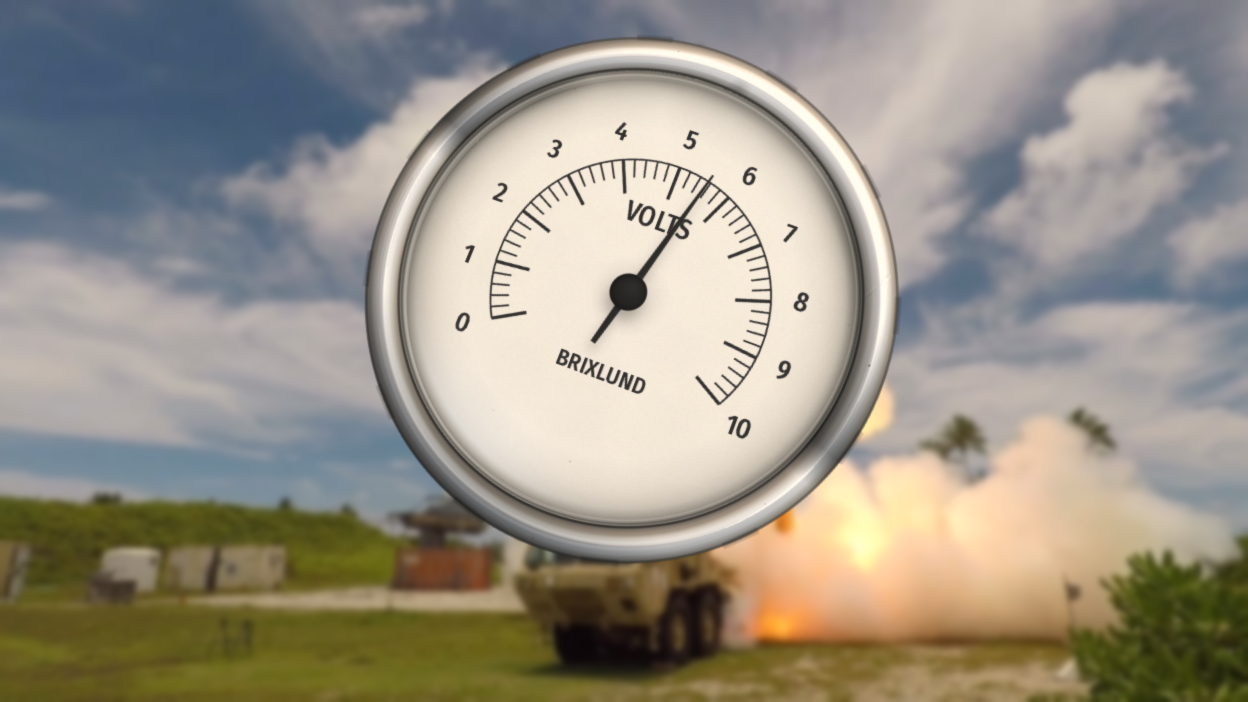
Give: 5.6 V
